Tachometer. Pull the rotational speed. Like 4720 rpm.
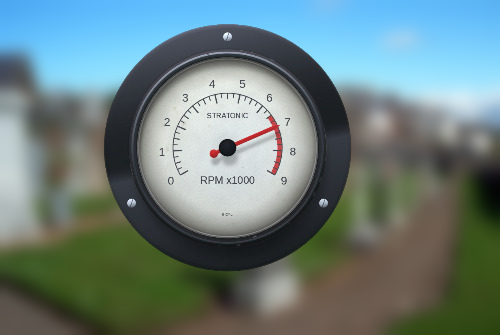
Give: 7000 rpm
